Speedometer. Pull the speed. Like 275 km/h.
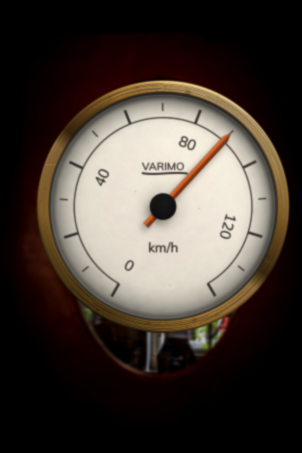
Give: 90 km/h
